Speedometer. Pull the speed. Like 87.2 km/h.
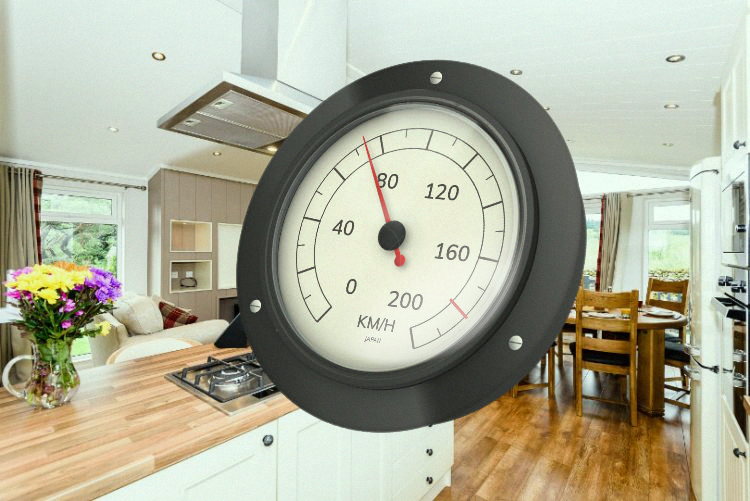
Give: 75 km/h
